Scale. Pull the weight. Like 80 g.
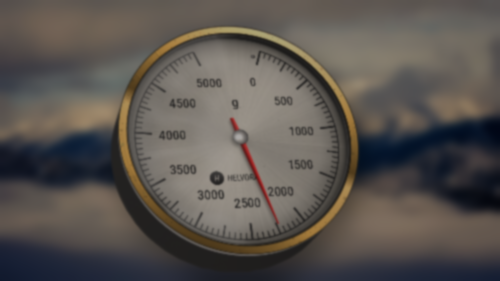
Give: 2250 g
